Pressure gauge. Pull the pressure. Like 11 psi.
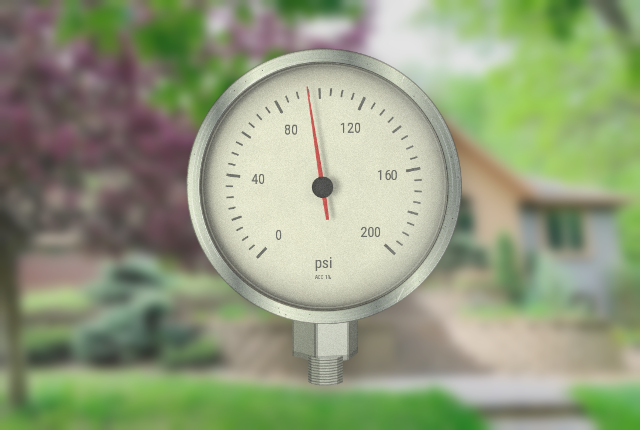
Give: 95 psi
